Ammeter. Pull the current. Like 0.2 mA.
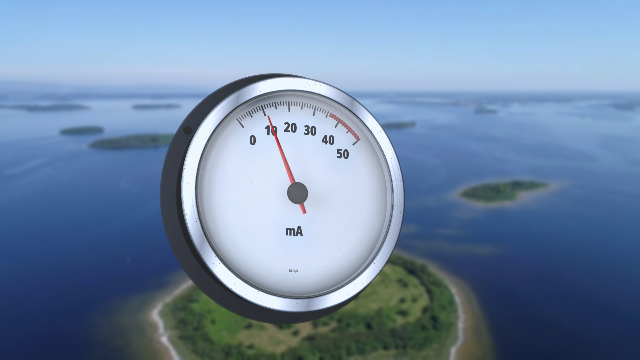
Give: 10 mA
